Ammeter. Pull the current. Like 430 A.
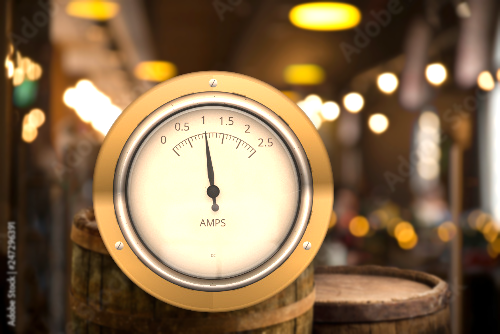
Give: 1 A
